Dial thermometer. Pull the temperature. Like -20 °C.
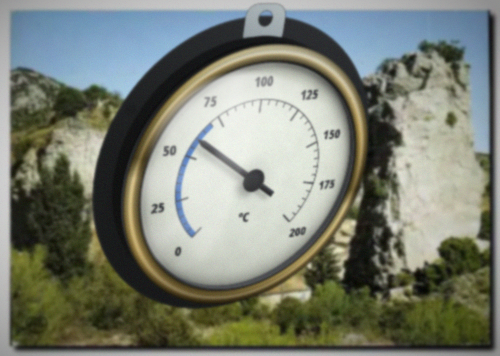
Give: 60 °C
